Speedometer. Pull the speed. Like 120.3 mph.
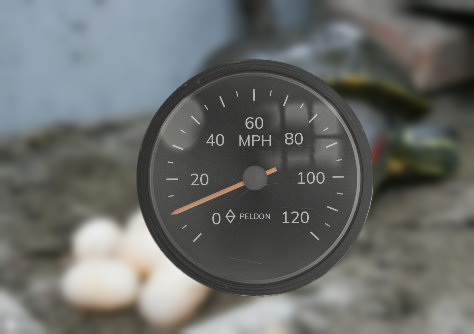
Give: 10 mph
